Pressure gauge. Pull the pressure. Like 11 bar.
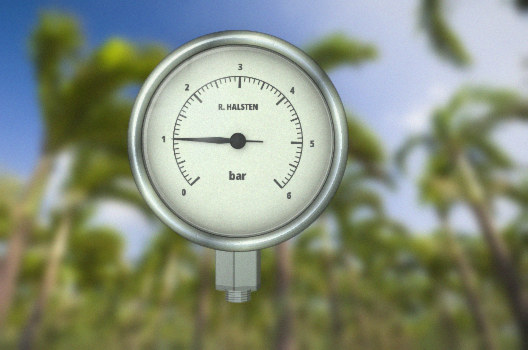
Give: 1 bar
